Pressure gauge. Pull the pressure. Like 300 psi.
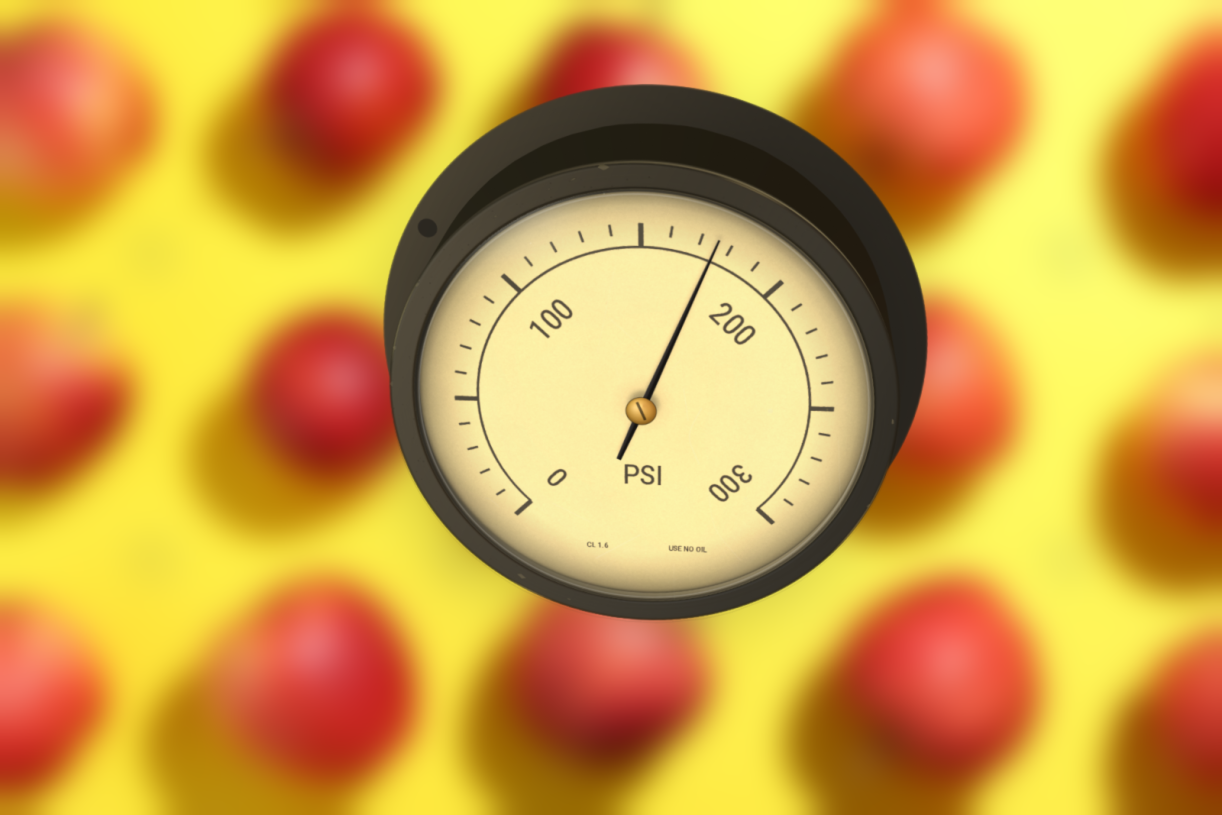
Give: 175 psi
